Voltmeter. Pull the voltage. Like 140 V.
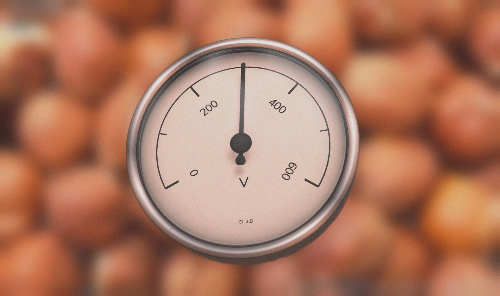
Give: 300 V
